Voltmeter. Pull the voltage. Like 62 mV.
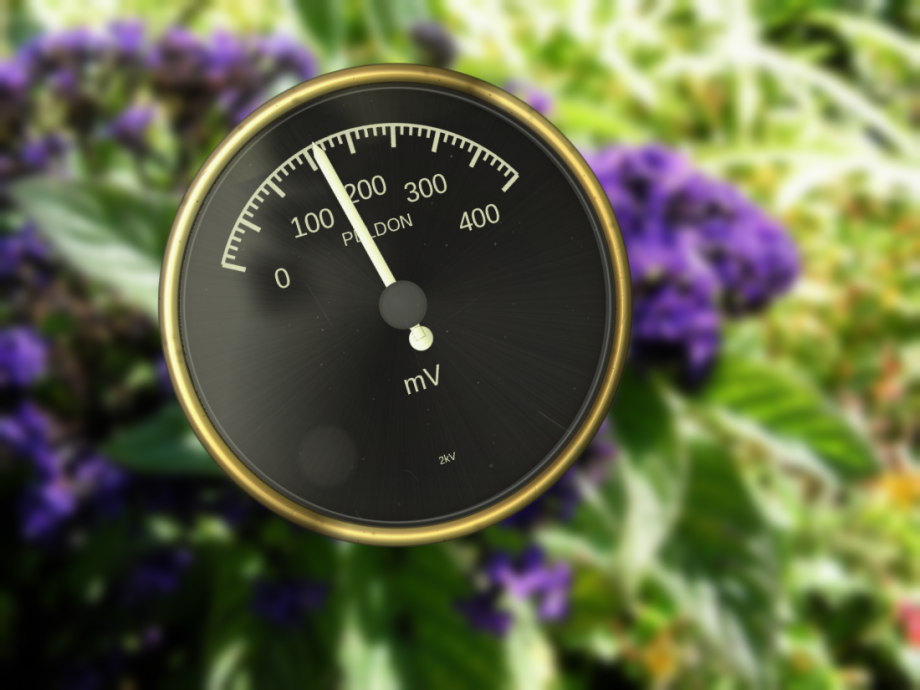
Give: 160 mV
